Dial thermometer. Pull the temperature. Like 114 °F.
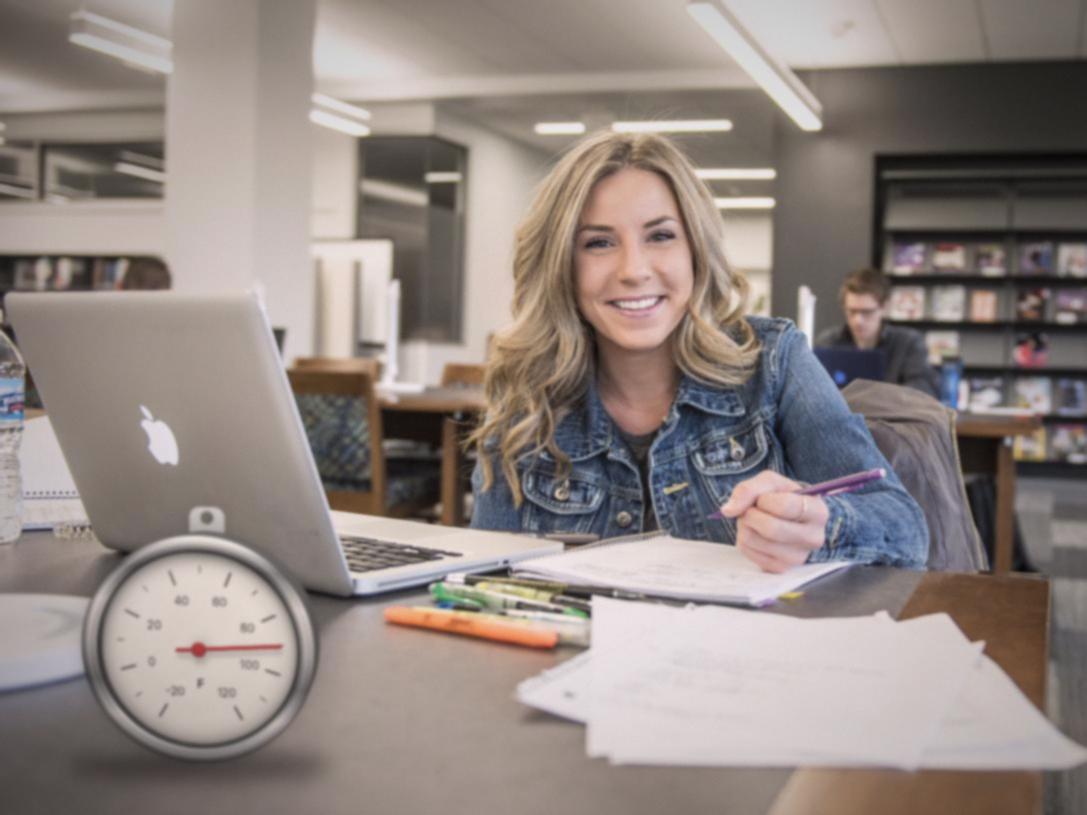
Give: 90 °F
